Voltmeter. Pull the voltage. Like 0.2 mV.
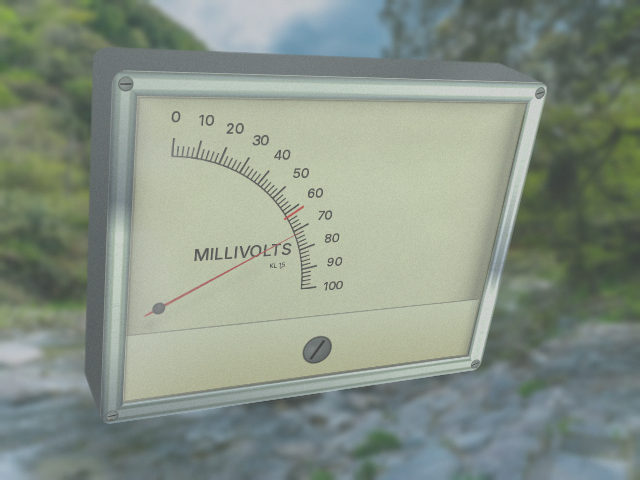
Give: 70 mV
